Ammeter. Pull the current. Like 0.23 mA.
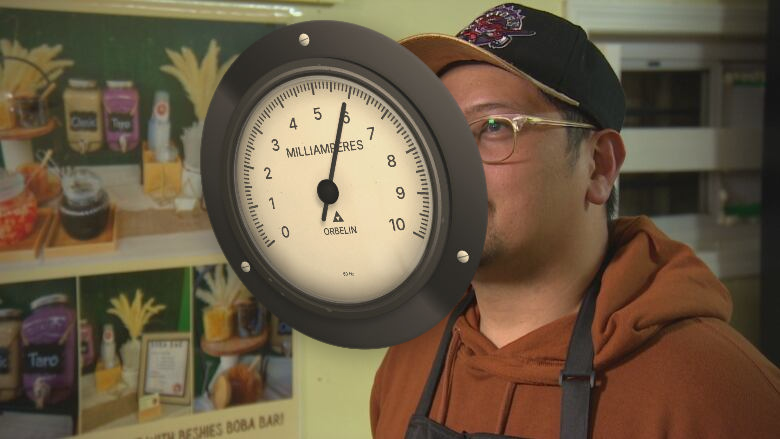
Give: 6 mA
